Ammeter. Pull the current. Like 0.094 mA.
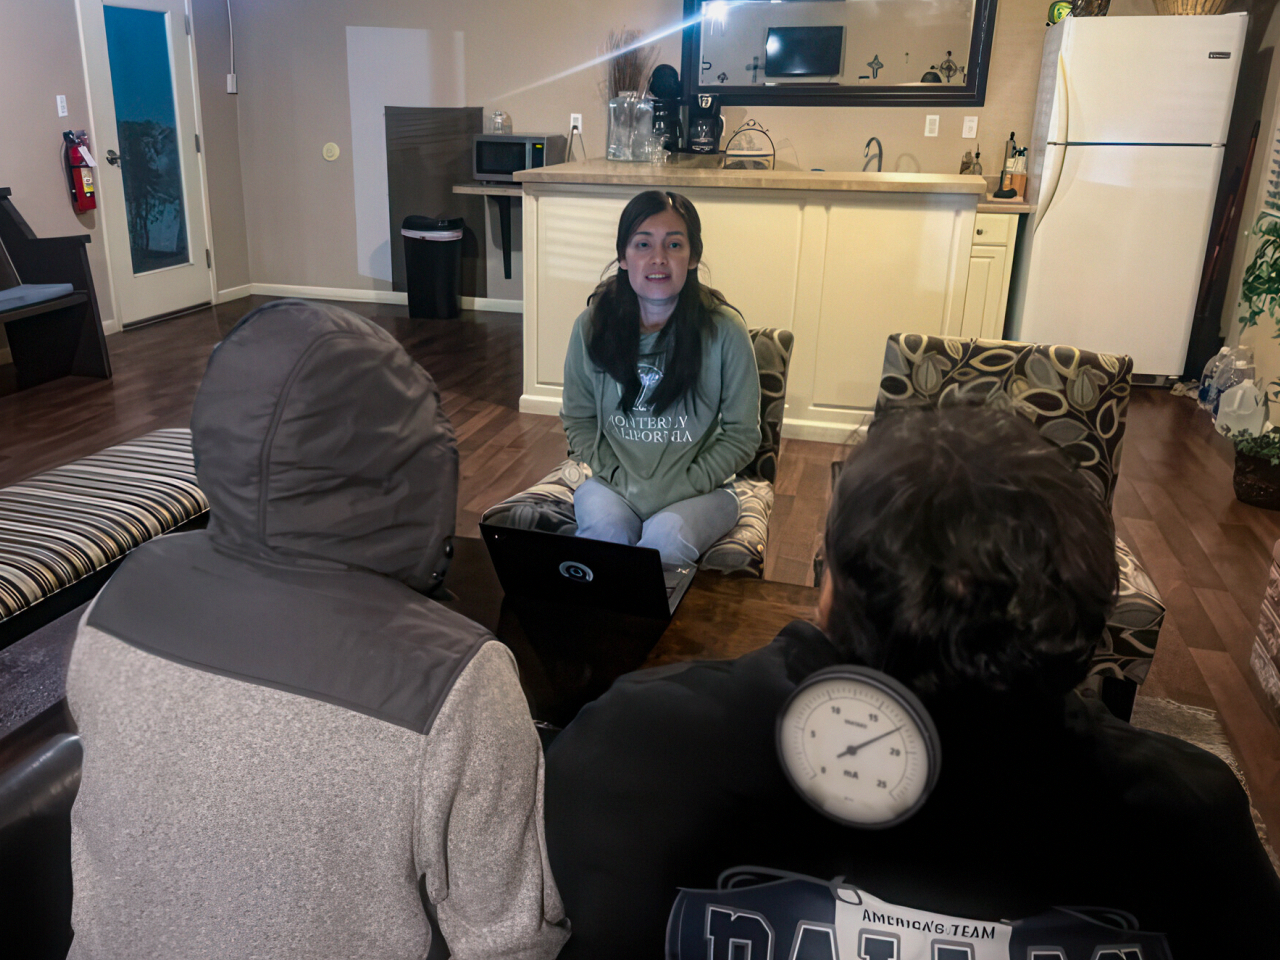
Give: 17.5 mA
